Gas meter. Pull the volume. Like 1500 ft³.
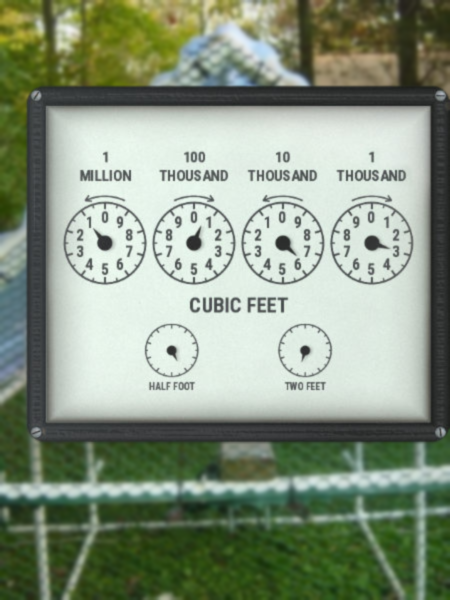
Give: 106300 ft³
